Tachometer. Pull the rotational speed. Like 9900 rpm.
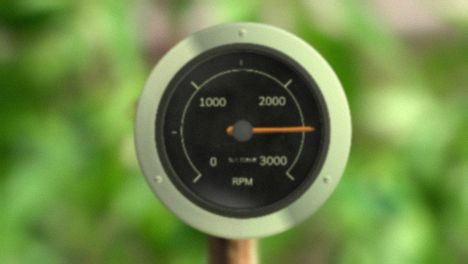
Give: 2500 rpm
